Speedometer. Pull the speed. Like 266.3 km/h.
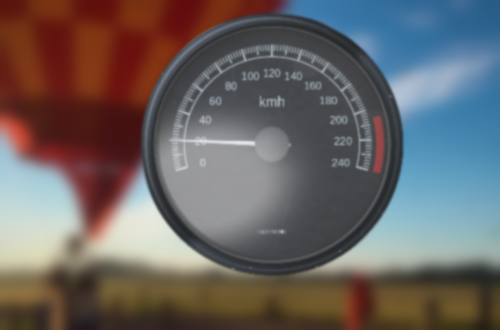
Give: 20 km/h
